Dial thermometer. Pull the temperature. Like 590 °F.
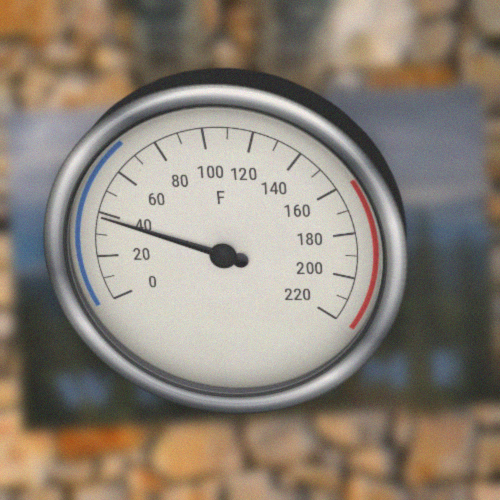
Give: 40 °F
